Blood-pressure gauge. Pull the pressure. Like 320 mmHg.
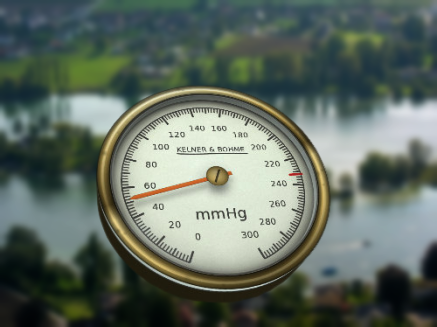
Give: 50 mmHg
